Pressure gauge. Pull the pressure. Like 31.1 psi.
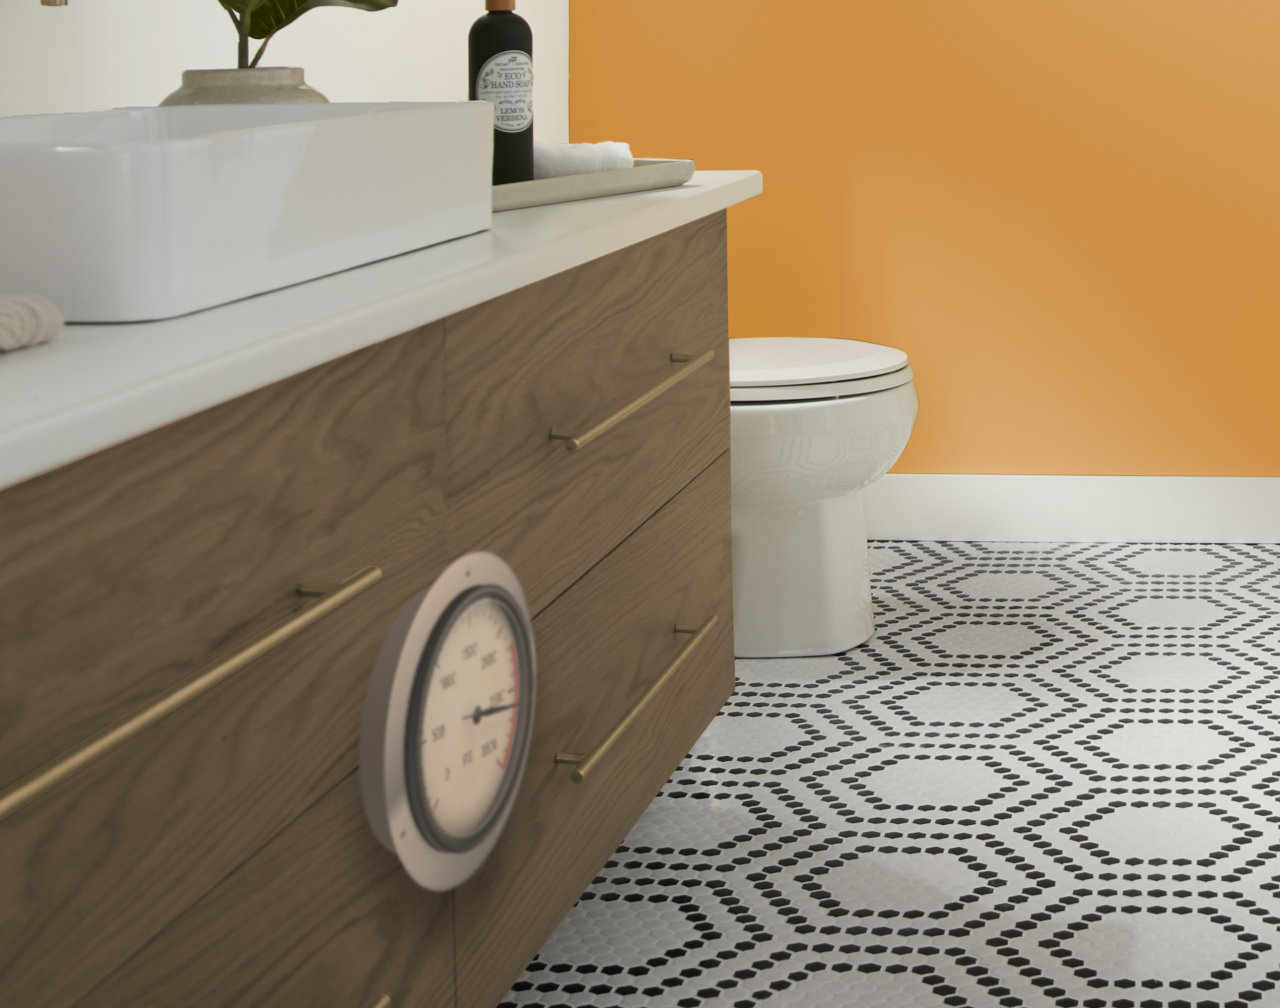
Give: 2600 psi
